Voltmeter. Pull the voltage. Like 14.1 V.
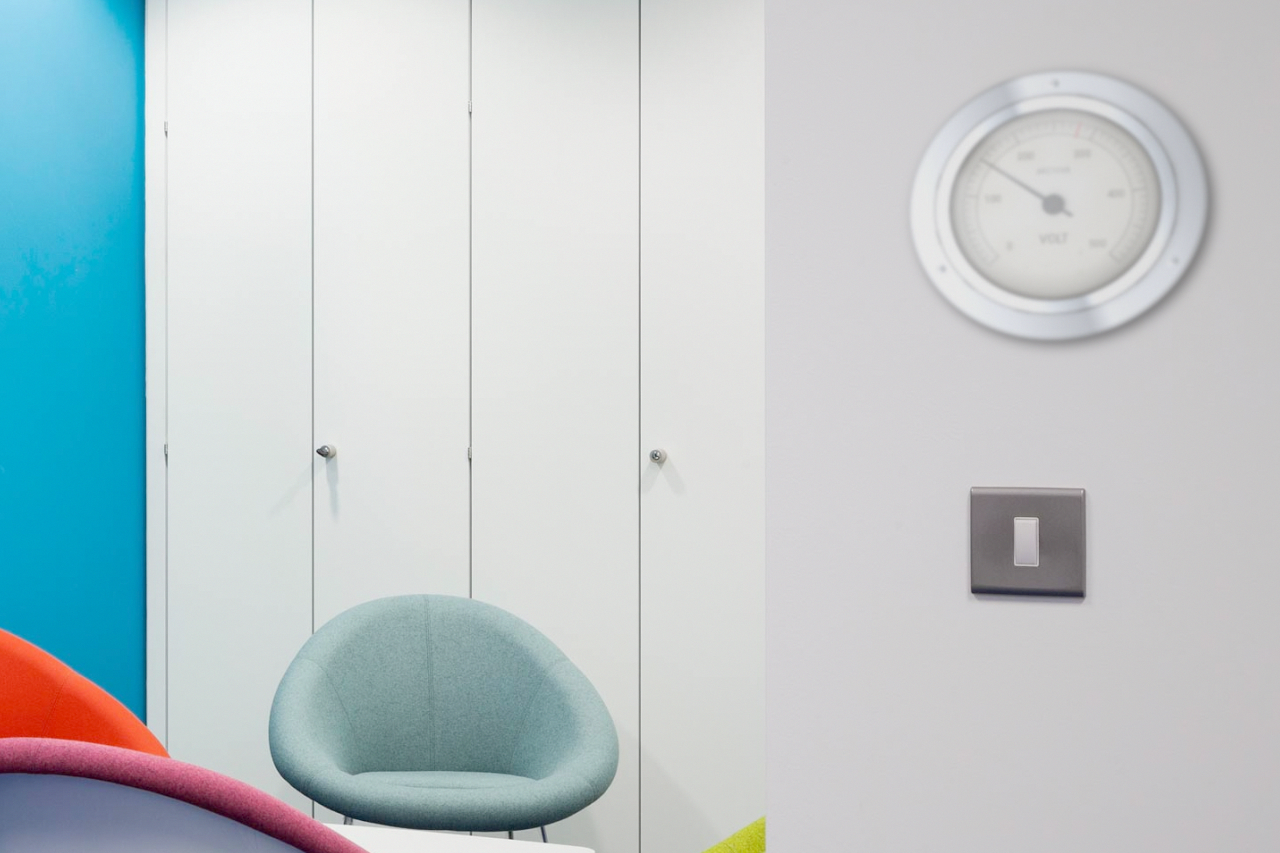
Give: 150 V
